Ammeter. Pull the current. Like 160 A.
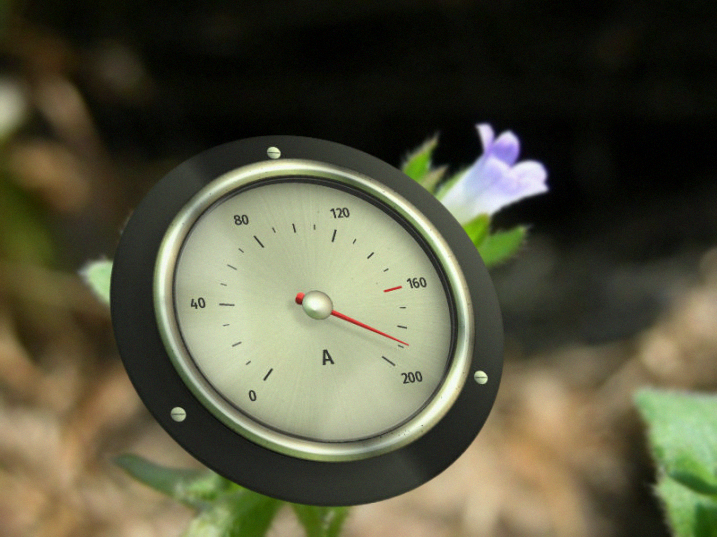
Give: 190 A
